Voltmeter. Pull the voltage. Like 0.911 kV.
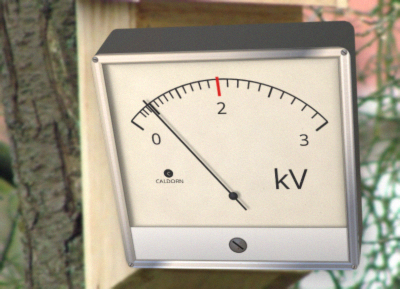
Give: 1 kV
